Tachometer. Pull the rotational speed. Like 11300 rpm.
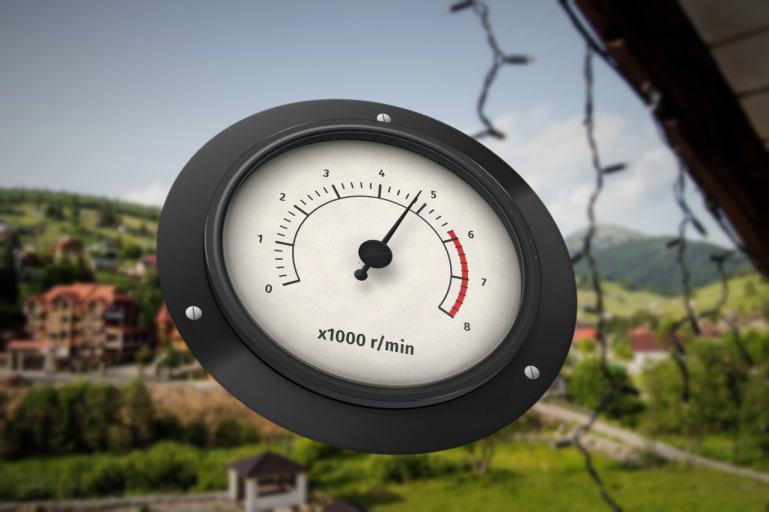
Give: 4800 rpm
